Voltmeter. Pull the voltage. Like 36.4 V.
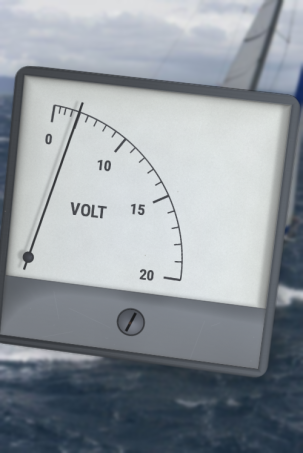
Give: 5 V
